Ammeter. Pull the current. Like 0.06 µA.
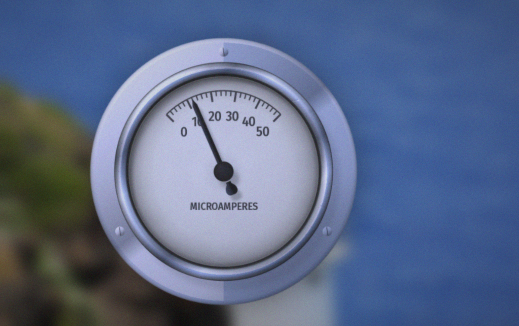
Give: 12 µA
